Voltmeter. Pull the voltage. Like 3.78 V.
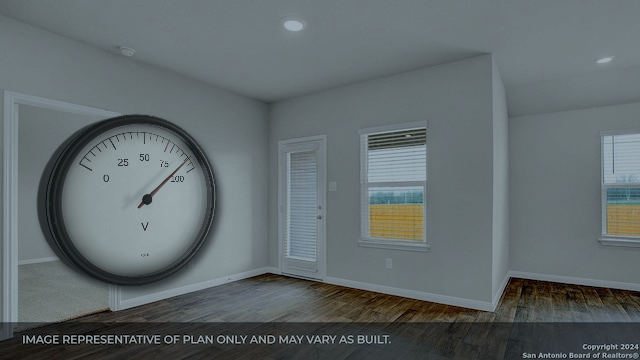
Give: 90 V
